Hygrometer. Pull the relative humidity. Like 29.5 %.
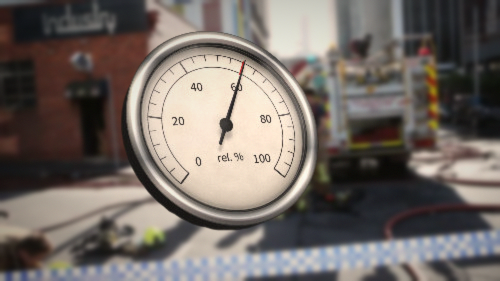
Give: 60 %
